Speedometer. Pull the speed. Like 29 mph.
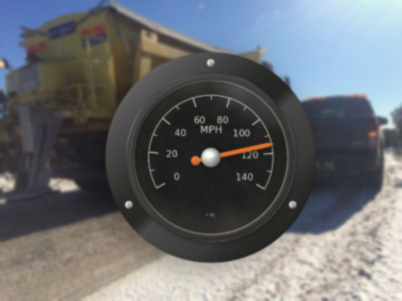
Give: 115 mph
